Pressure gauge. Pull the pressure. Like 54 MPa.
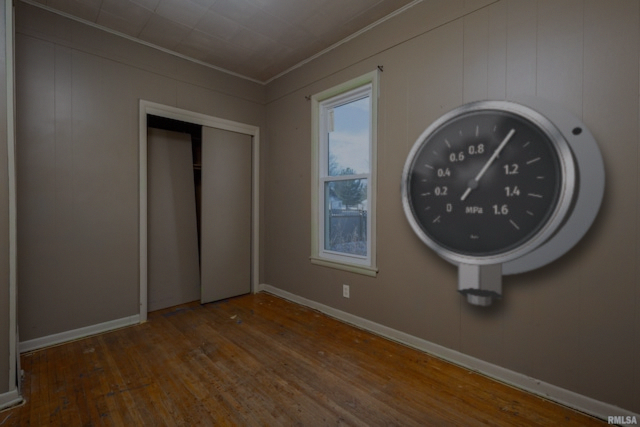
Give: 1 MPa
